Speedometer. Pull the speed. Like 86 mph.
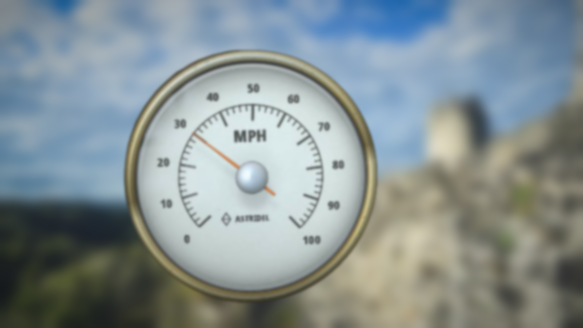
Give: 30 mph
